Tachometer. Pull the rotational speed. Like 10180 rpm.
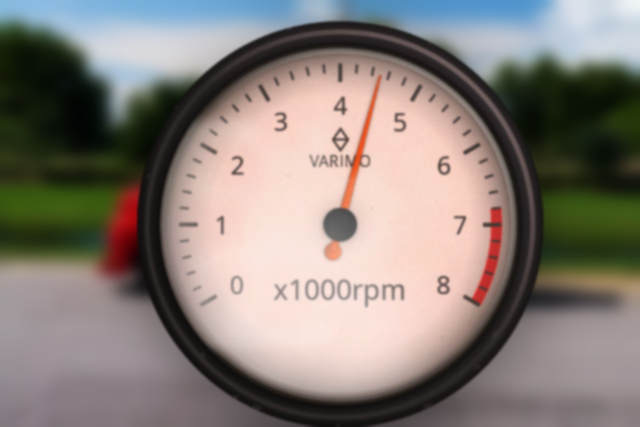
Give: 4500 rpm
